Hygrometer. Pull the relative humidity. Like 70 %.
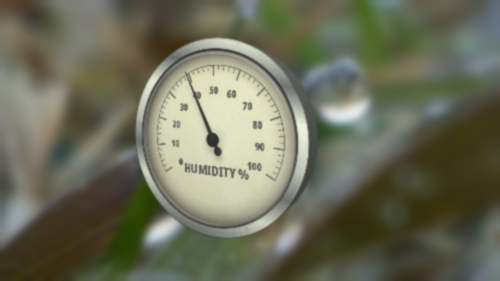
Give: 40 %
